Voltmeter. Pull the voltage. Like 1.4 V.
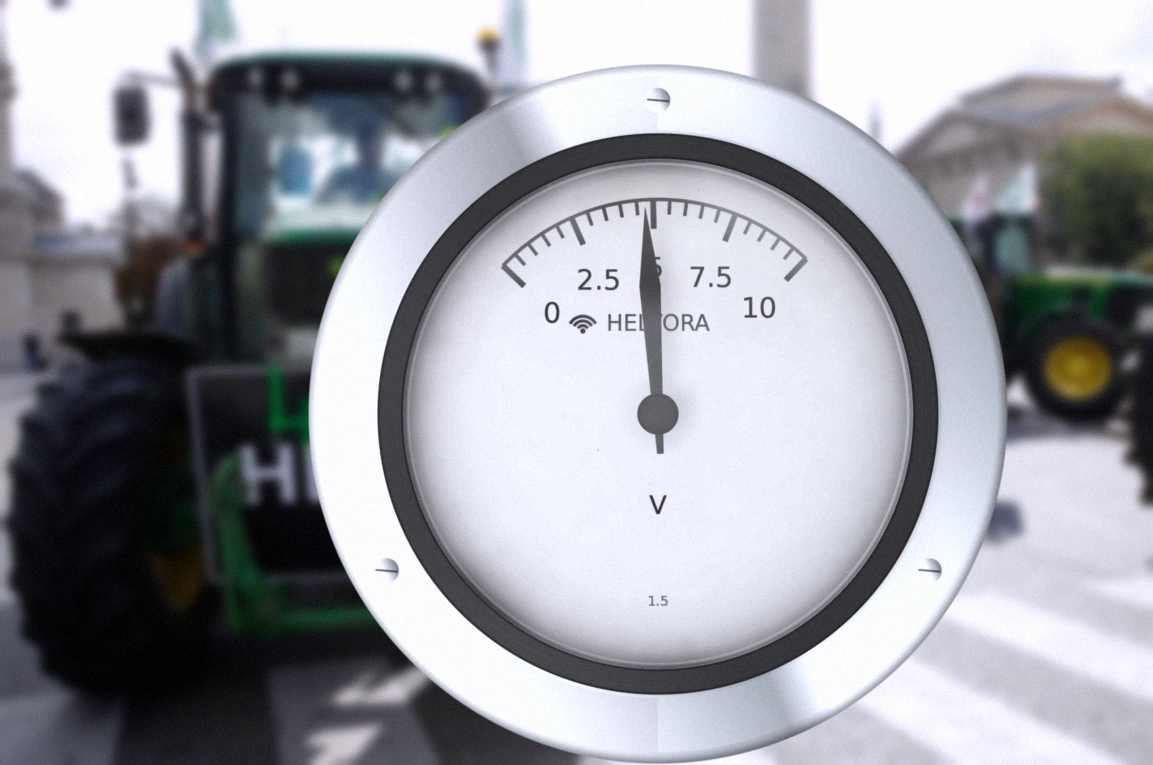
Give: 4.75 V
